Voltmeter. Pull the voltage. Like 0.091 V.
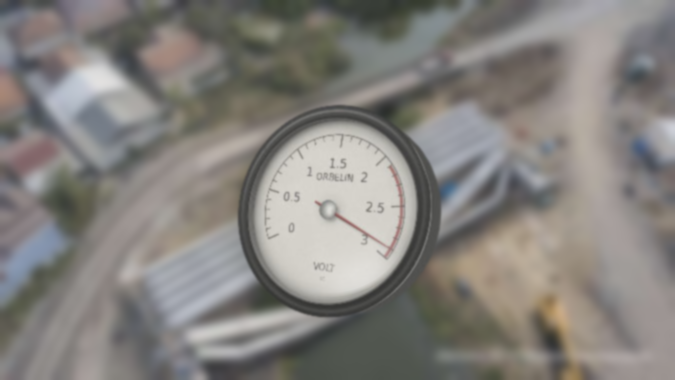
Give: 2.9 V
